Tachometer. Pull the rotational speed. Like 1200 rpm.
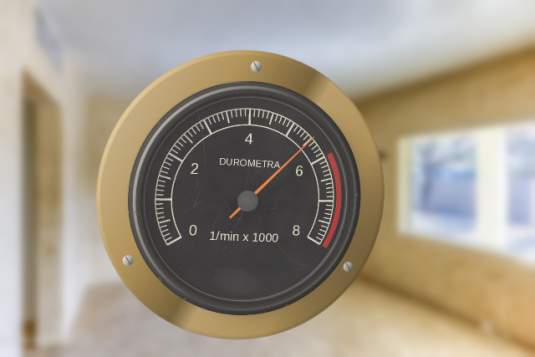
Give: 5500 rpm
